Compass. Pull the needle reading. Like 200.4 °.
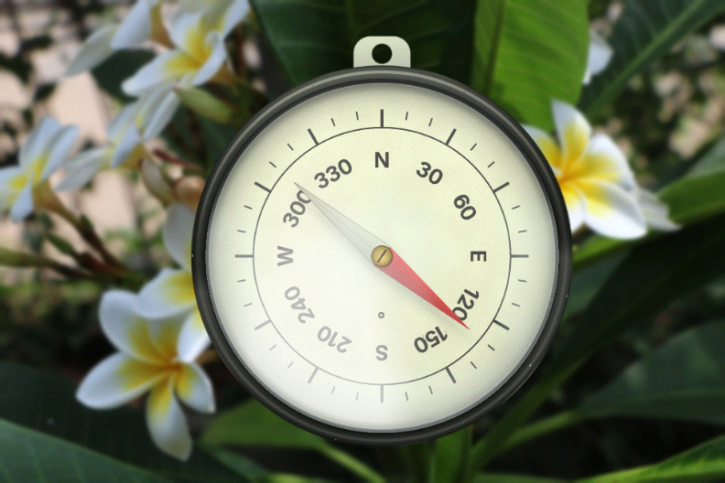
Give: 130 °
